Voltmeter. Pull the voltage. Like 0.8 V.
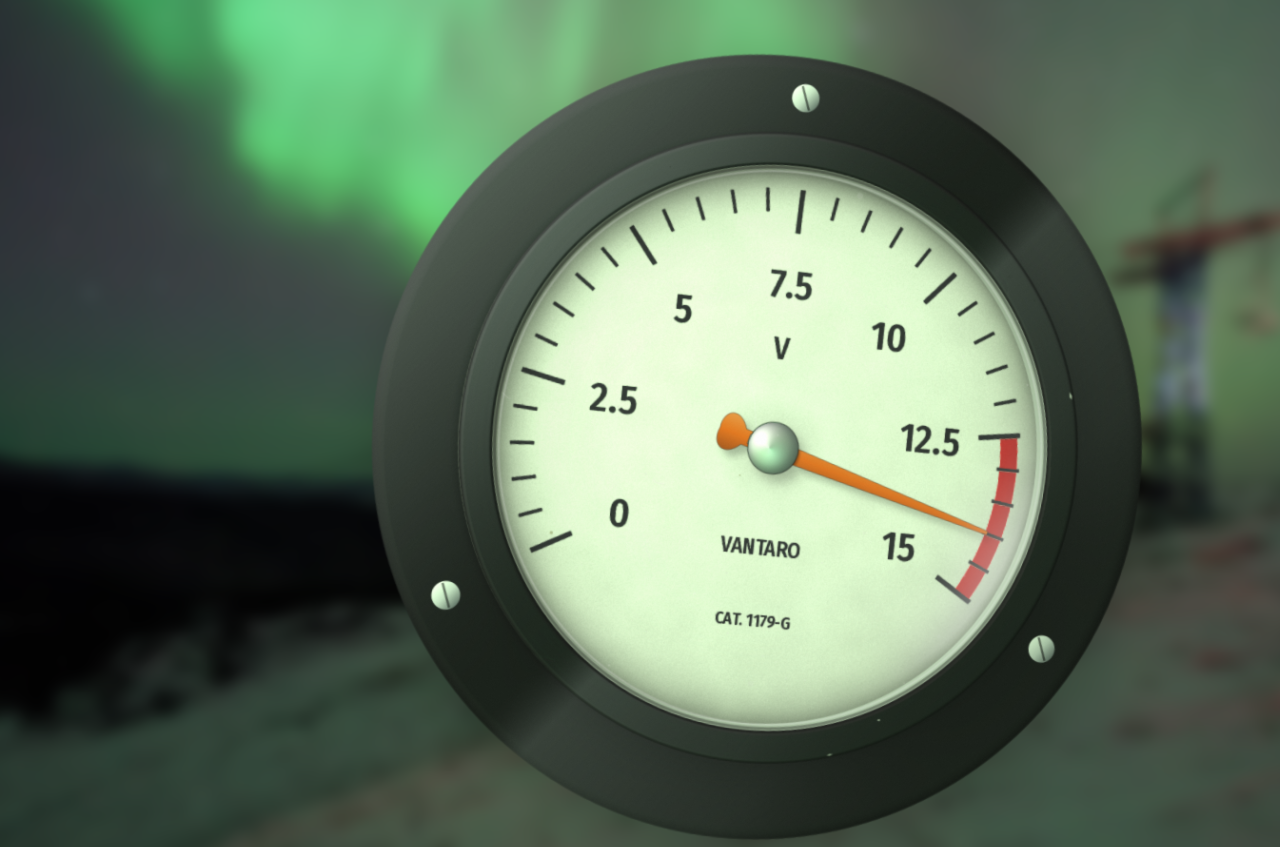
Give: 14 V
